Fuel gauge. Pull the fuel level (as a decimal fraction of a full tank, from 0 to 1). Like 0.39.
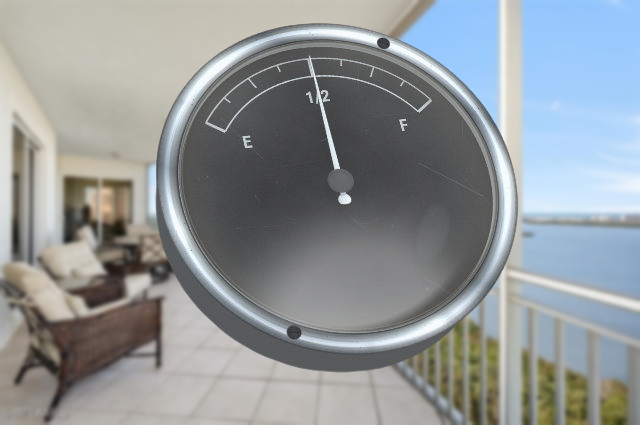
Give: 0.5
